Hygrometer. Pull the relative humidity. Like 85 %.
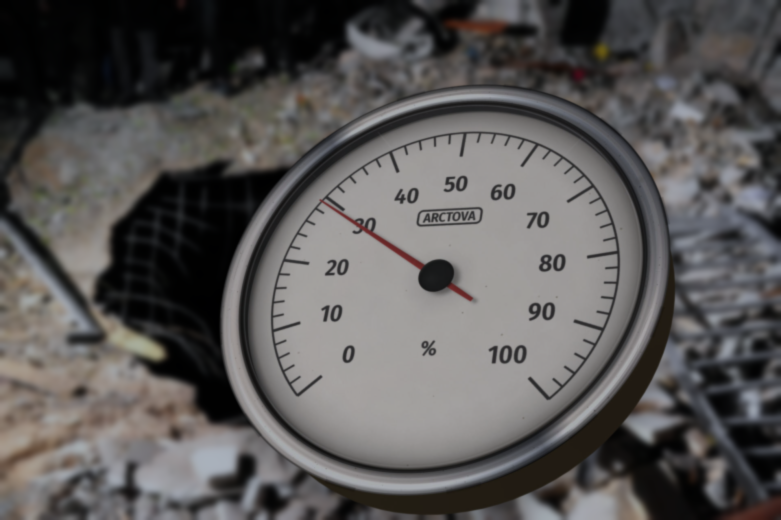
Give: 29 %
